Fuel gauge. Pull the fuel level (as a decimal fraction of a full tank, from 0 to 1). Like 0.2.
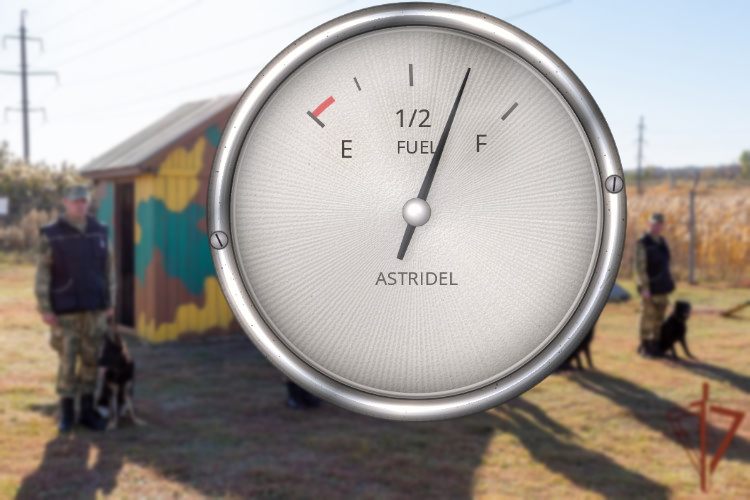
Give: 0.75
